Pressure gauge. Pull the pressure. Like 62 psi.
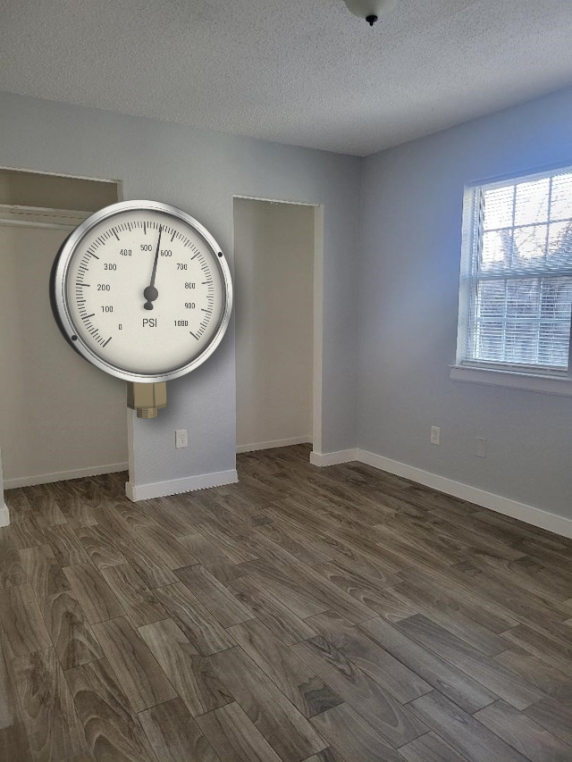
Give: 550 psi
